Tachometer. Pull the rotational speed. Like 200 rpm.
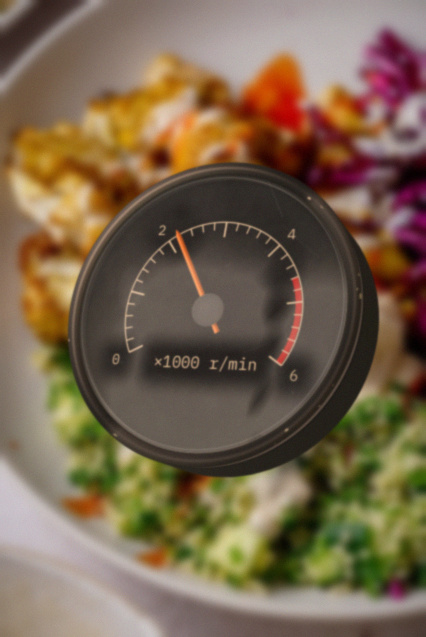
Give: 2200 rpm
